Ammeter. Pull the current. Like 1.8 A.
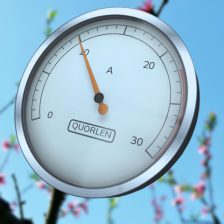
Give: 10 A
